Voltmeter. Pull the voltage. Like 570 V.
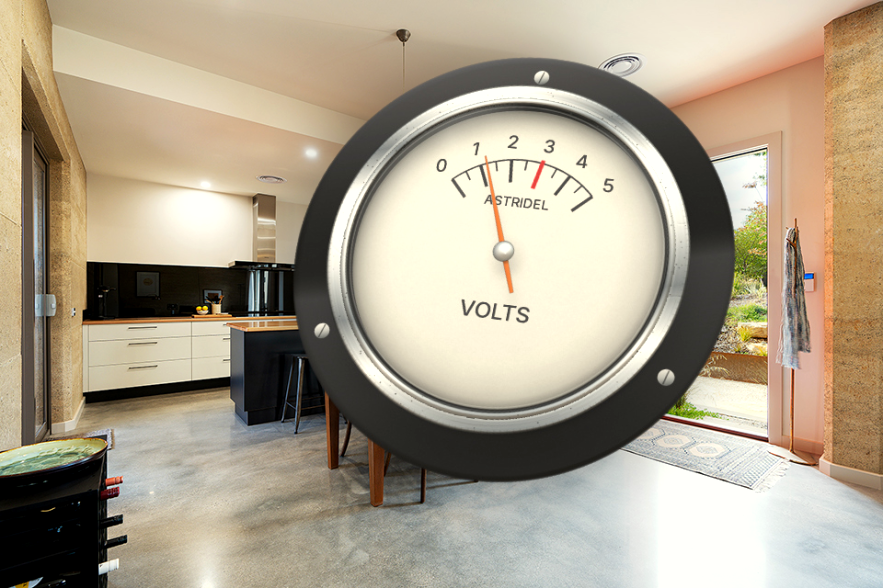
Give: 1.25 V
